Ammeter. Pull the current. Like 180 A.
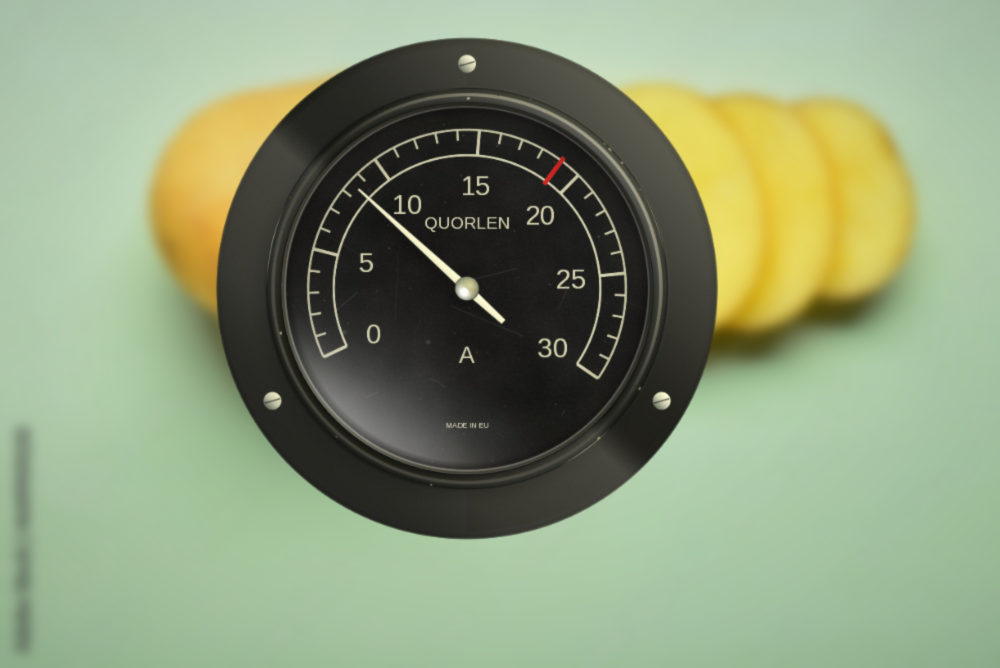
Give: 8.5 A
